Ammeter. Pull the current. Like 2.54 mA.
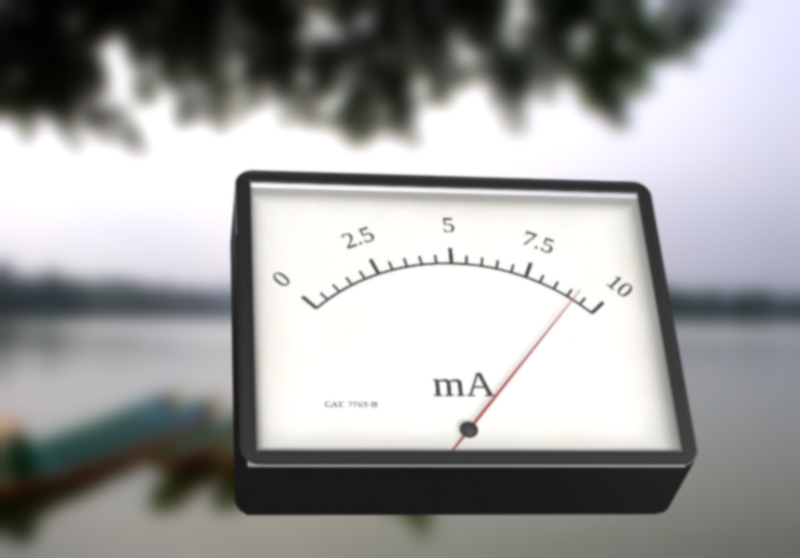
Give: 9.25 mA
